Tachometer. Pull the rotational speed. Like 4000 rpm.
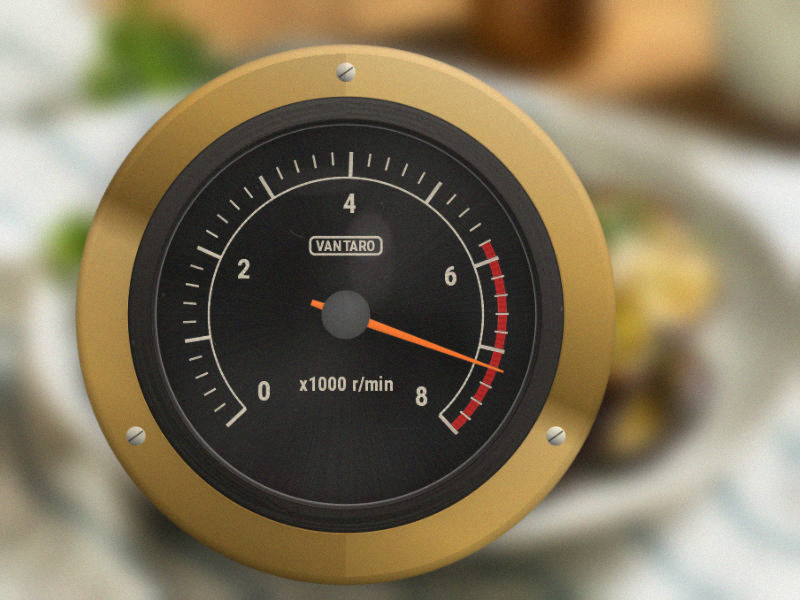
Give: 7200 rpm
